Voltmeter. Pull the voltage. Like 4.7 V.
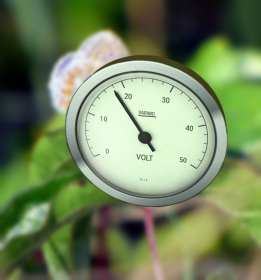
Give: 18 V
